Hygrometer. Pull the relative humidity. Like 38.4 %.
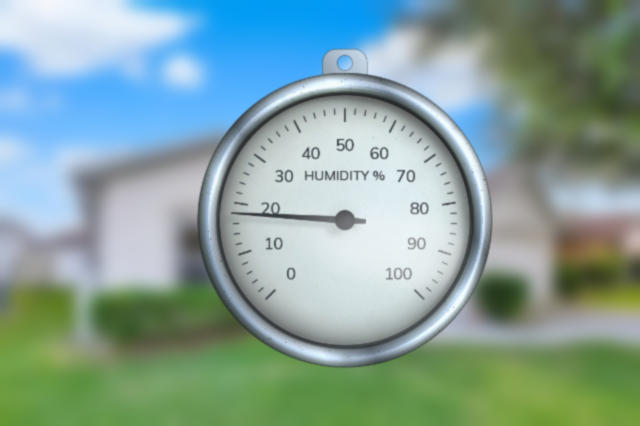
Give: 18 %
